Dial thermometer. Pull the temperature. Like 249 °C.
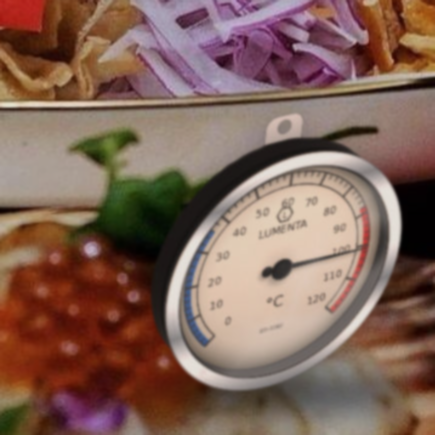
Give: 100 °C
